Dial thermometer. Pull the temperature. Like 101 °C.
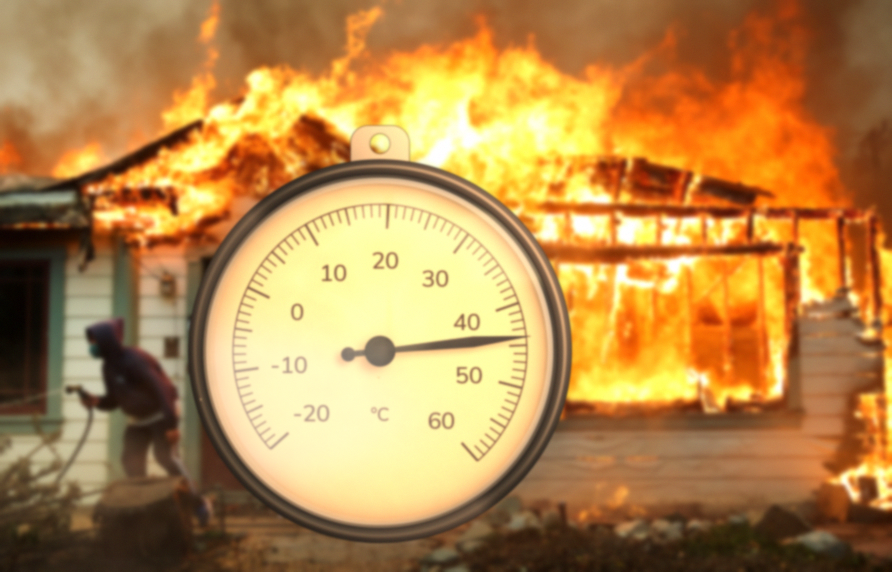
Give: 44 °C
